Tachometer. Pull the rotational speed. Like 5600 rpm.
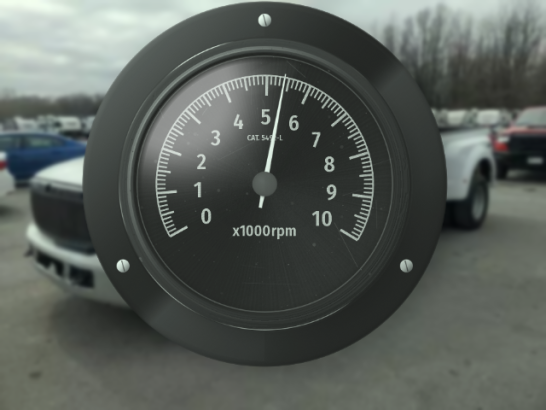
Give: 5400 rpm
